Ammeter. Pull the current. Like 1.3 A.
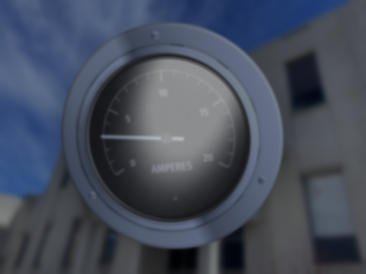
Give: 3 A
